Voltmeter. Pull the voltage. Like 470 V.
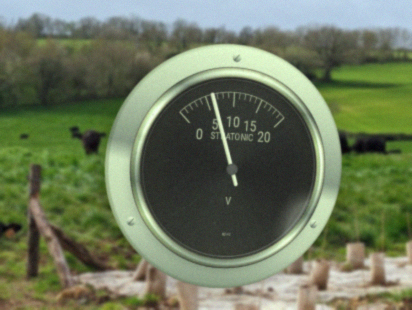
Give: 6 V
